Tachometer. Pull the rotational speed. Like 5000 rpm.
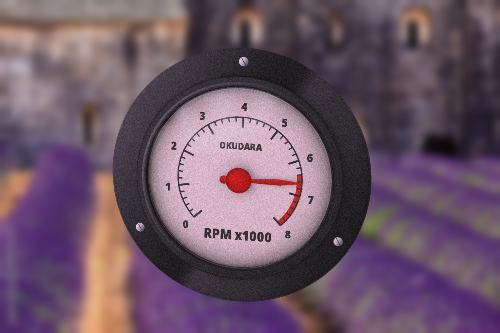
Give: 6600 rpm
